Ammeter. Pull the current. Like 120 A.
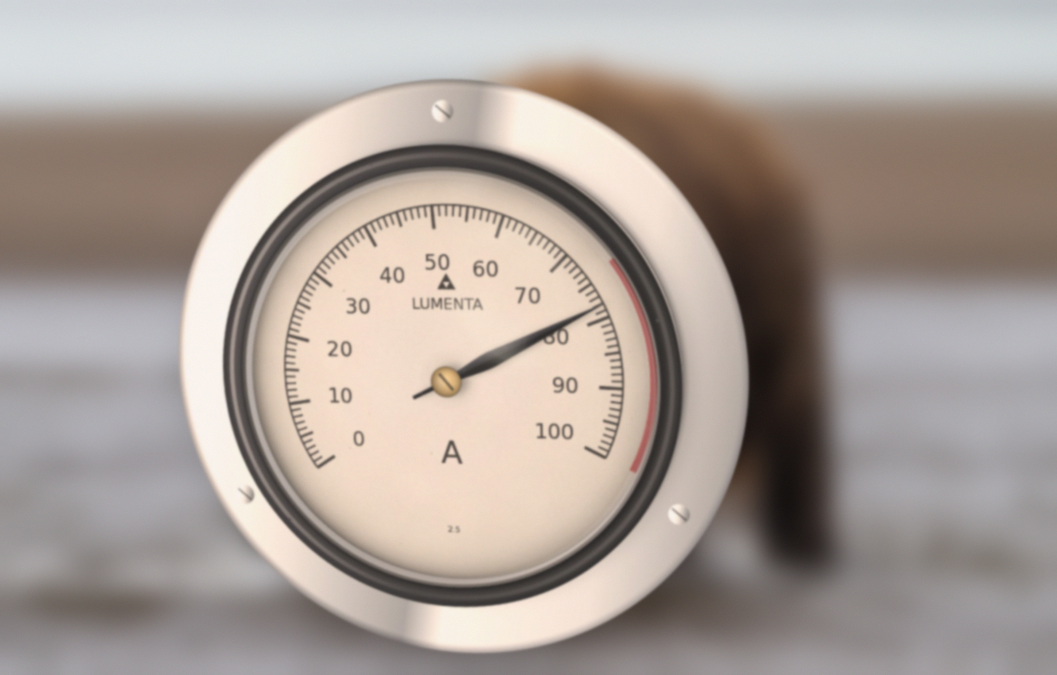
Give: 78 A
